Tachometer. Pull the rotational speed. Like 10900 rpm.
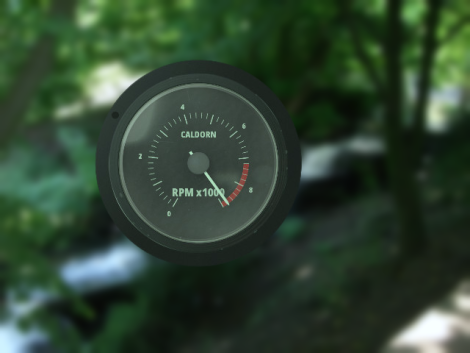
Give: 8800 rpm
